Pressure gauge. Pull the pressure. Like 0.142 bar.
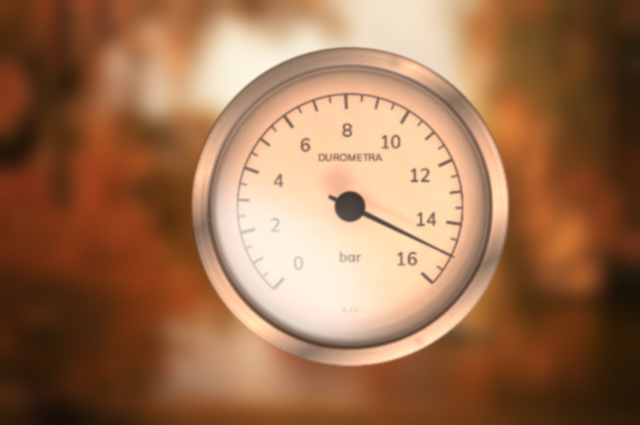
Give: 15 bar
